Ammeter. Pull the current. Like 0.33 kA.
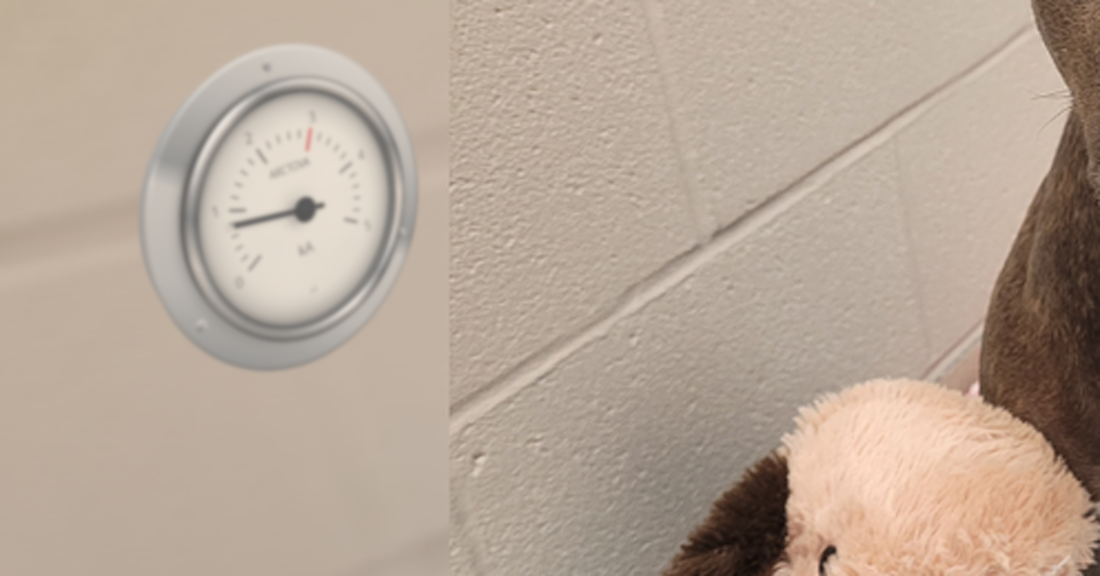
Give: 0.8 kA
